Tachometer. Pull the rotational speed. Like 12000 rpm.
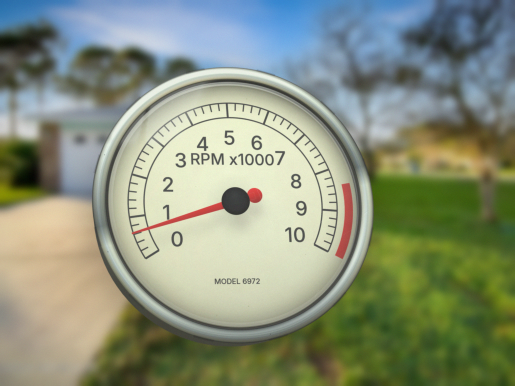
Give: 600 rpm
